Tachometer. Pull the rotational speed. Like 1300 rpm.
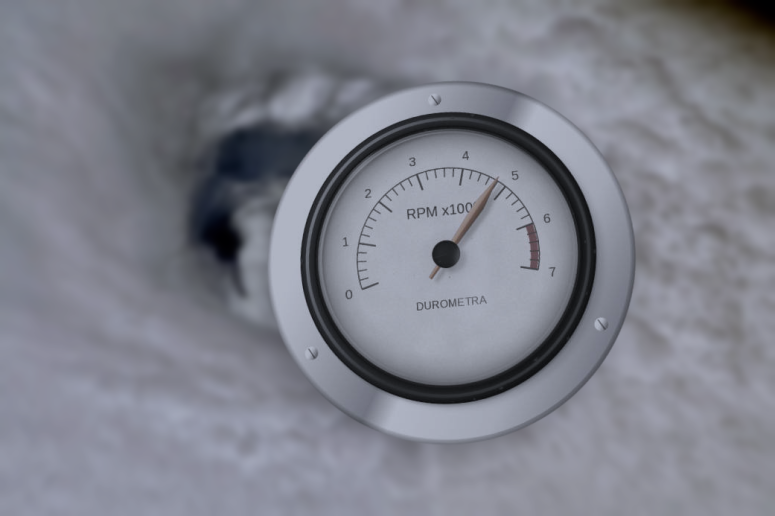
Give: 4800 rpm
